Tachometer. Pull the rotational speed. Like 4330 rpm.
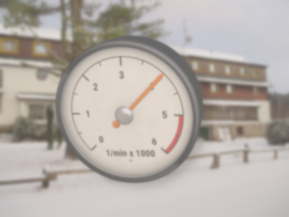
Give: 4000 rpm
